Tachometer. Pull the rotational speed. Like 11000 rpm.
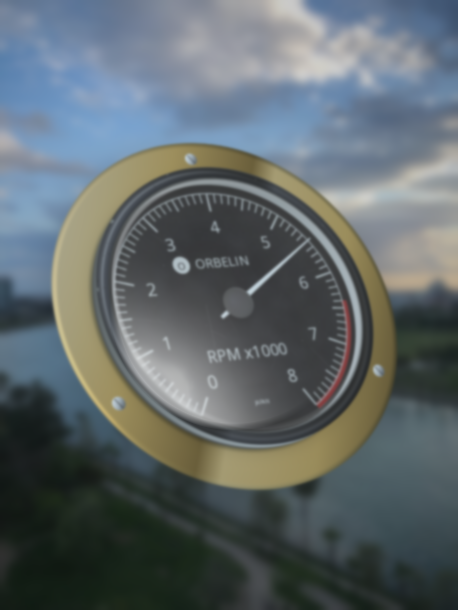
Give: 5500 rpm
